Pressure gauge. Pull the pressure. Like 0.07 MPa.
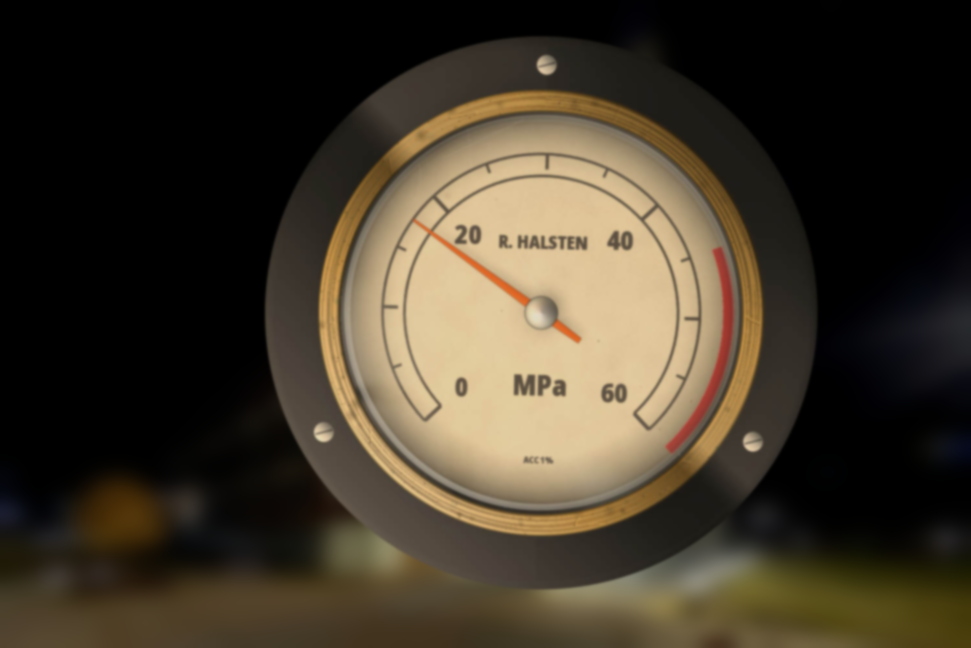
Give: 17.5 MPa
